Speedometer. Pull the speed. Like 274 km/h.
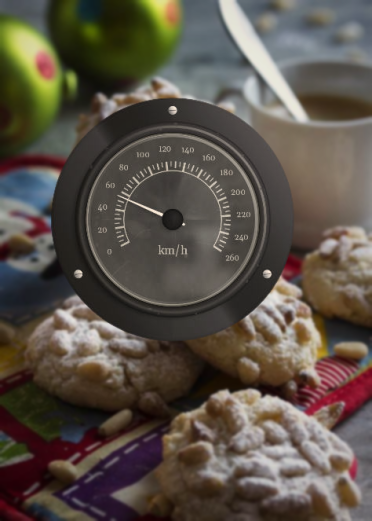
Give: 55 km/h
